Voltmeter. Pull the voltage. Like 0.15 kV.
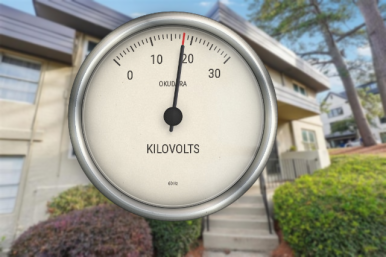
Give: 18 kV
